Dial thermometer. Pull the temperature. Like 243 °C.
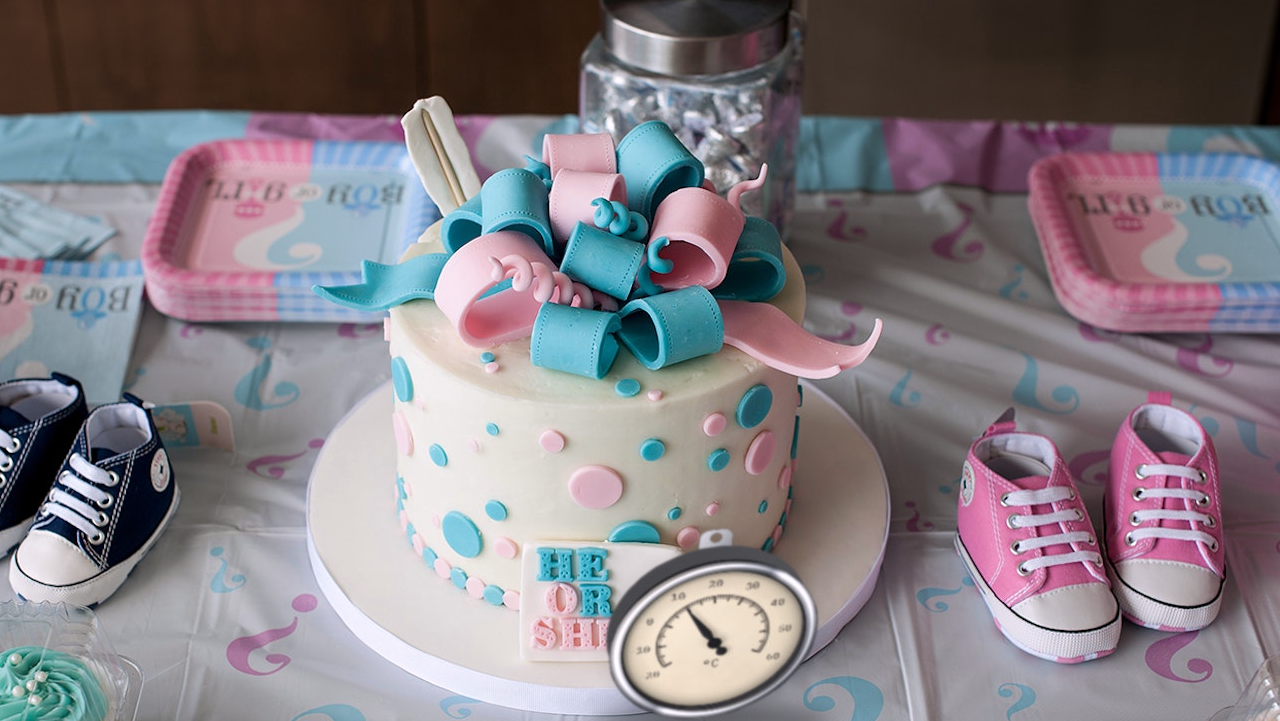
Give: 10 °C
